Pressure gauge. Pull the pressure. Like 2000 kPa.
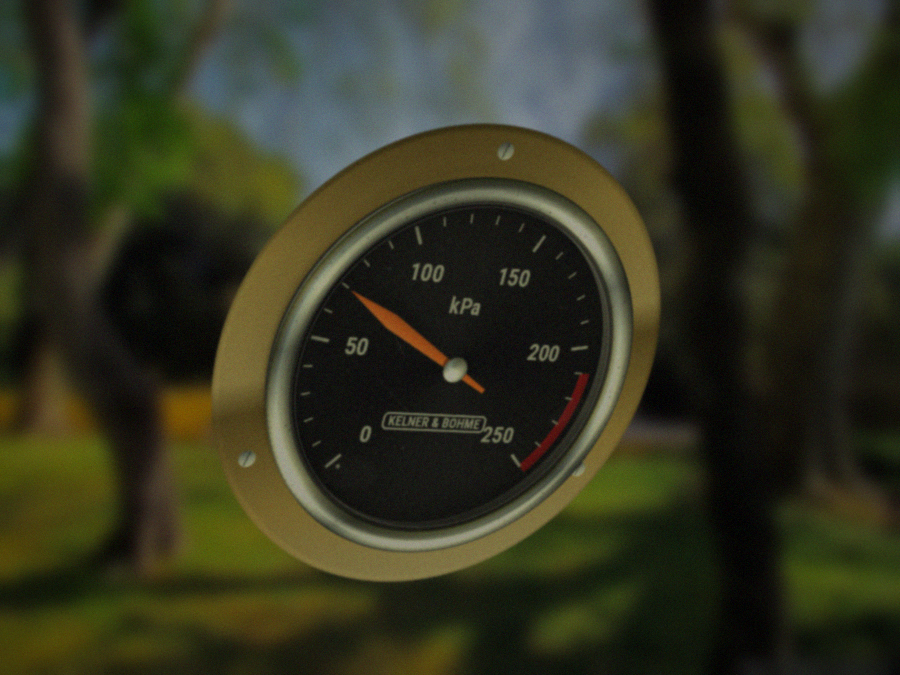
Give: 70 kPa
